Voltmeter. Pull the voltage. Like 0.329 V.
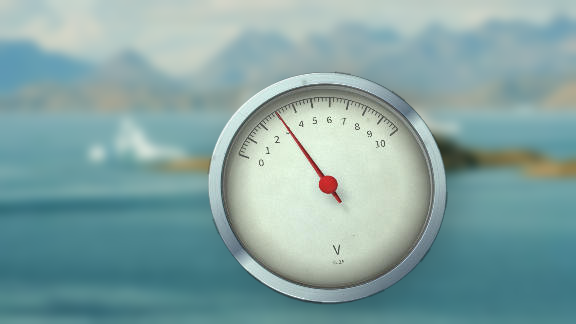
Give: 3 V
